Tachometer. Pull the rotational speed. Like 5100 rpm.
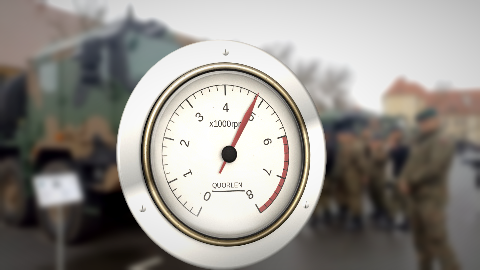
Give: 4800 rpm
